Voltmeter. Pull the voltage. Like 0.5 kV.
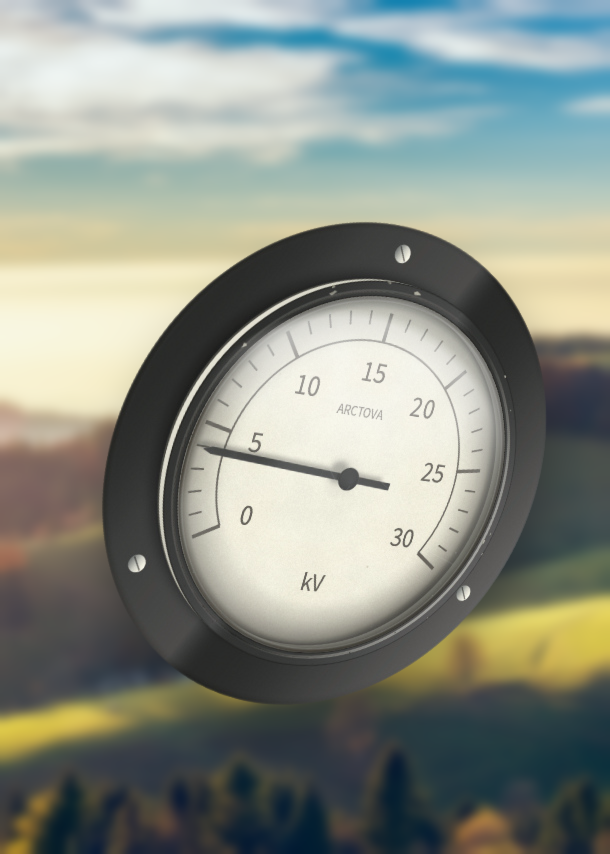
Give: 4 kV
